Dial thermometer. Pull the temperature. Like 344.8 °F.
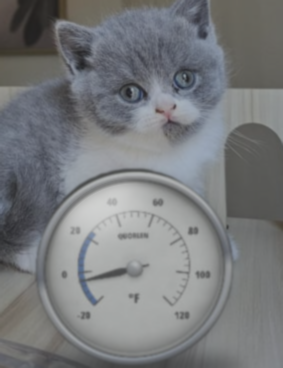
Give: -4 °F
